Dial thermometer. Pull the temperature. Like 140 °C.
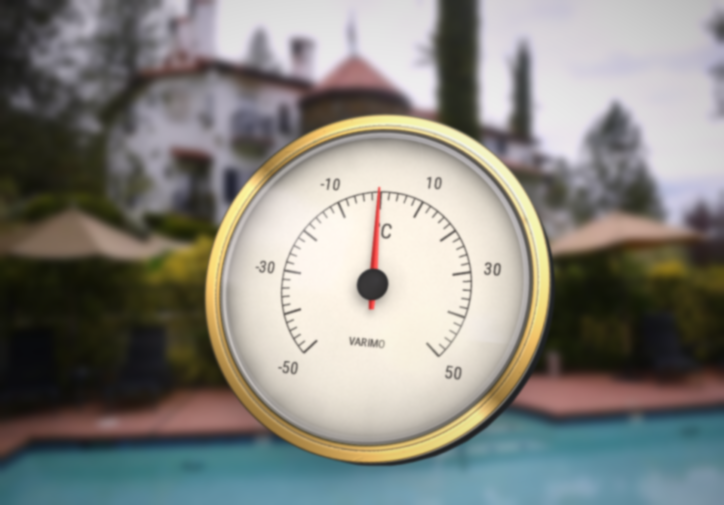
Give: 0 °C
